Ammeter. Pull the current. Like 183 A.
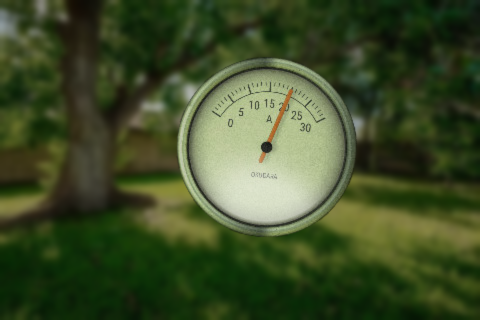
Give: 20 A
